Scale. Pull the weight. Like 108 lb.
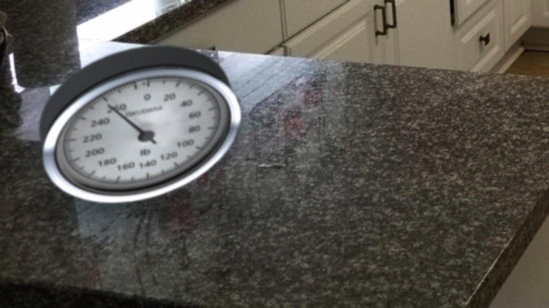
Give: 260 lb
